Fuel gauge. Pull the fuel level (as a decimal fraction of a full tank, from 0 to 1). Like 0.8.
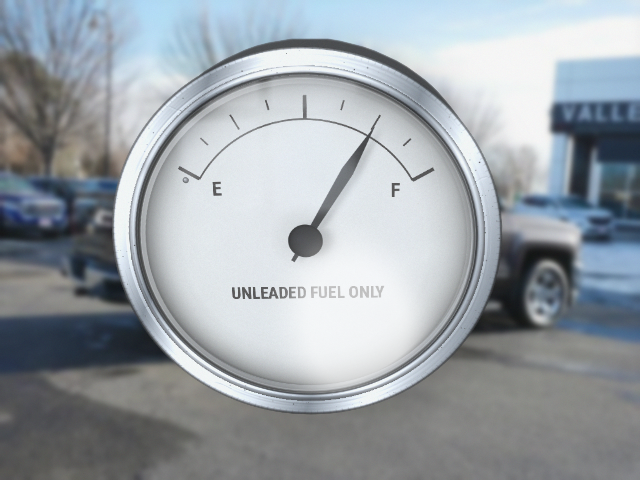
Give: 0.75
